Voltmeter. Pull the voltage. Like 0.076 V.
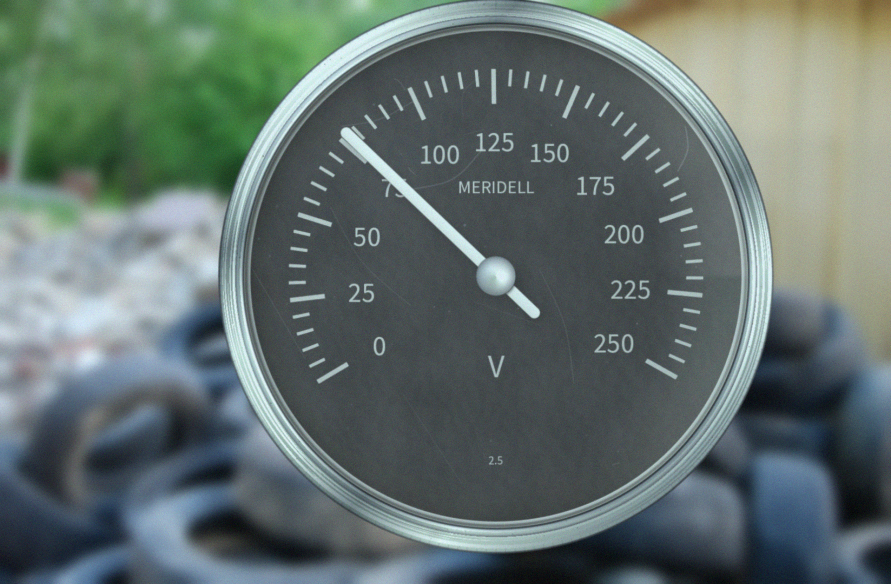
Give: 77.5 V
